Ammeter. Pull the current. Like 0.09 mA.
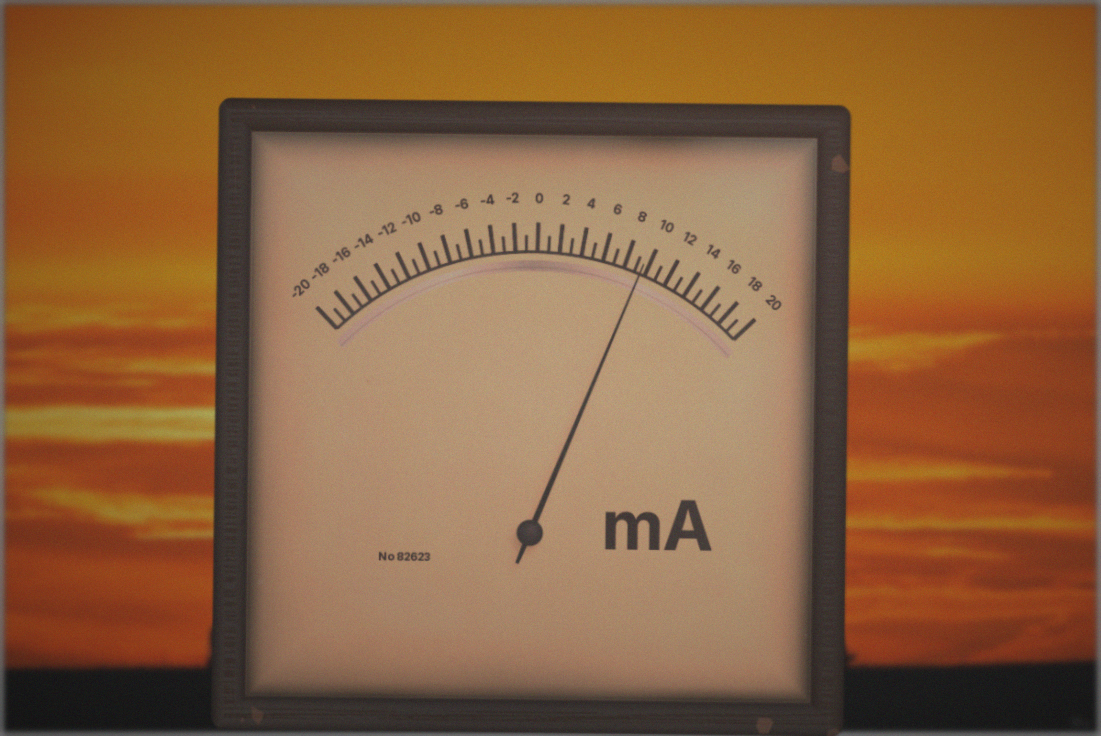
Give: 9.5 mA
